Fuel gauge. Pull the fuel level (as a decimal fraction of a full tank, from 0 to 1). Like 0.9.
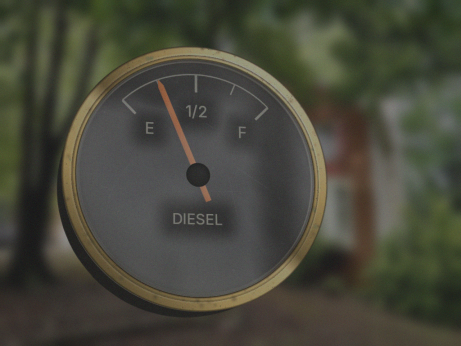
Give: 0.25
